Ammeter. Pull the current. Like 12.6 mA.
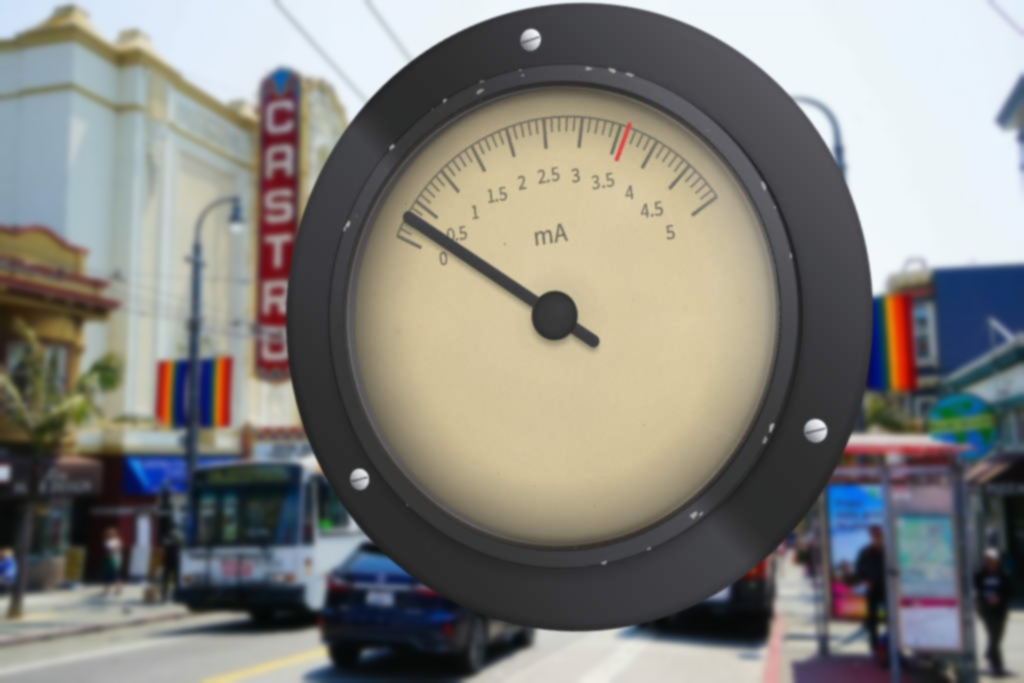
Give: 0.3 mA
